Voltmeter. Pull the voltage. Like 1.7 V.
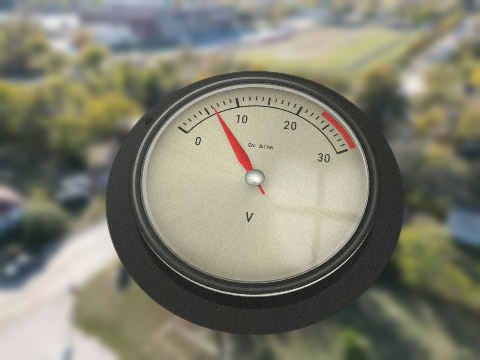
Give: 6 V
